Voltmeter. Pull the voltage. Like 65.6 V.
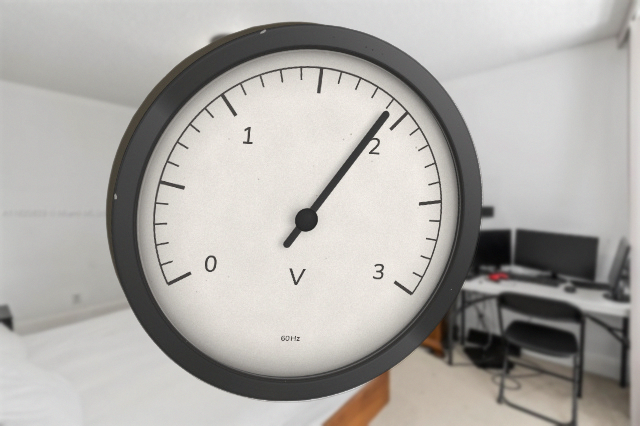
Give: 1.9 V
